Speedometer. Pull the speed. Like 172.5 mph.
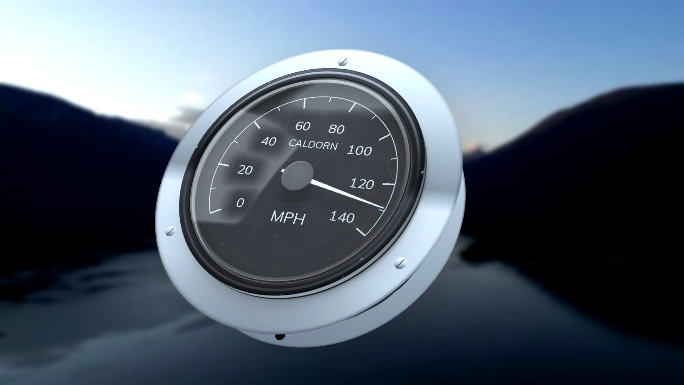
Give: 130 mph
